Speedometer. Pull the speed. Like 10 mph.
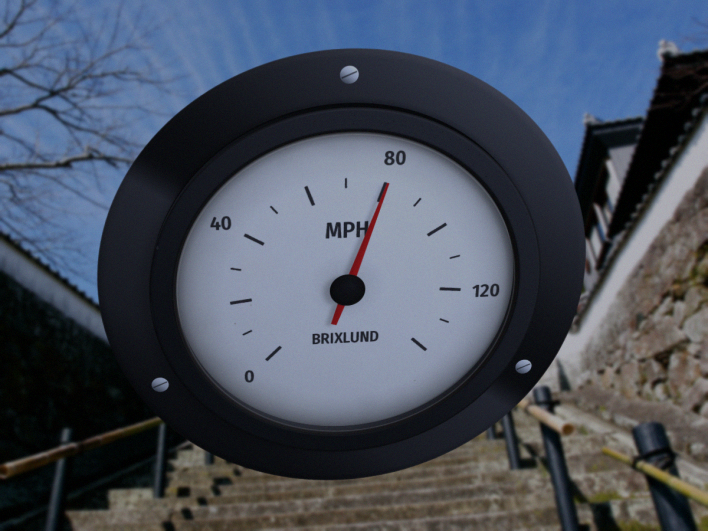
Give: 80 mph
